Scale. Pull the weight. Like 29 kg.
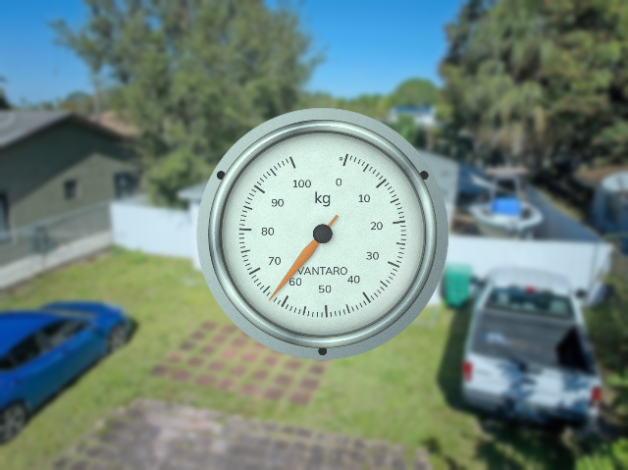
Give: 63 kg
